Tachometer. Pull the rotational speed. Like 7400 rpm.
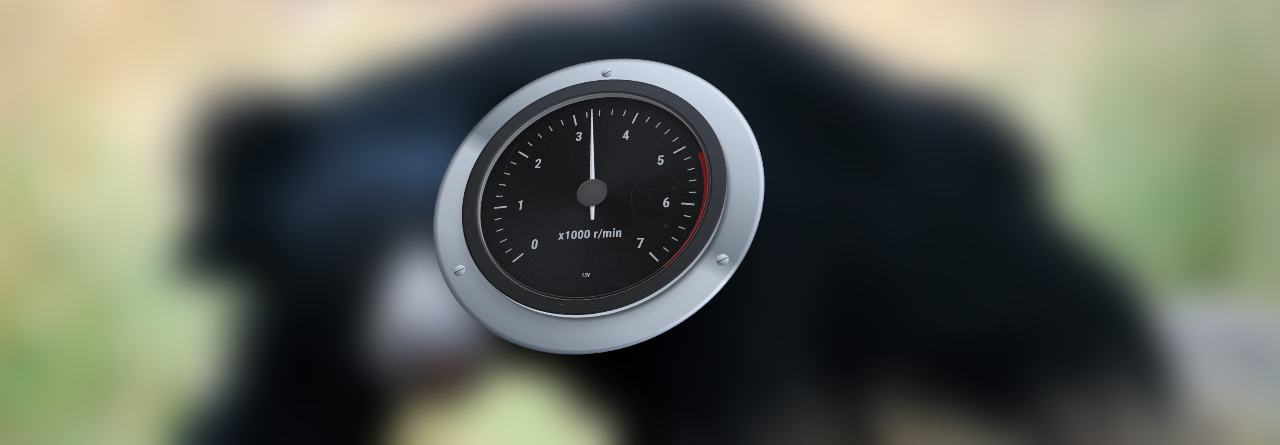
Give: 3300 rpm
